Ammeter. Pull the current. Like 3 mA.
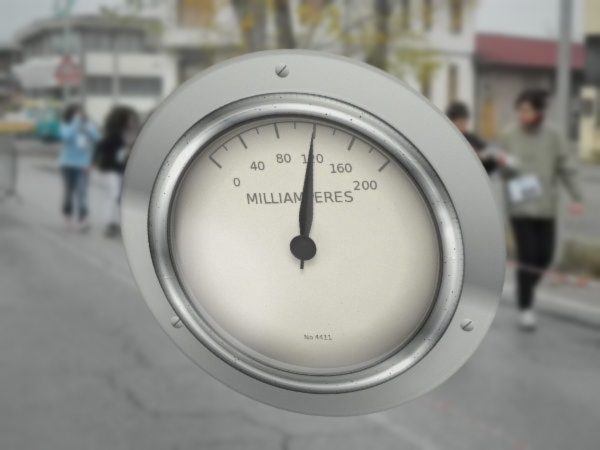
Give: 120 mA
